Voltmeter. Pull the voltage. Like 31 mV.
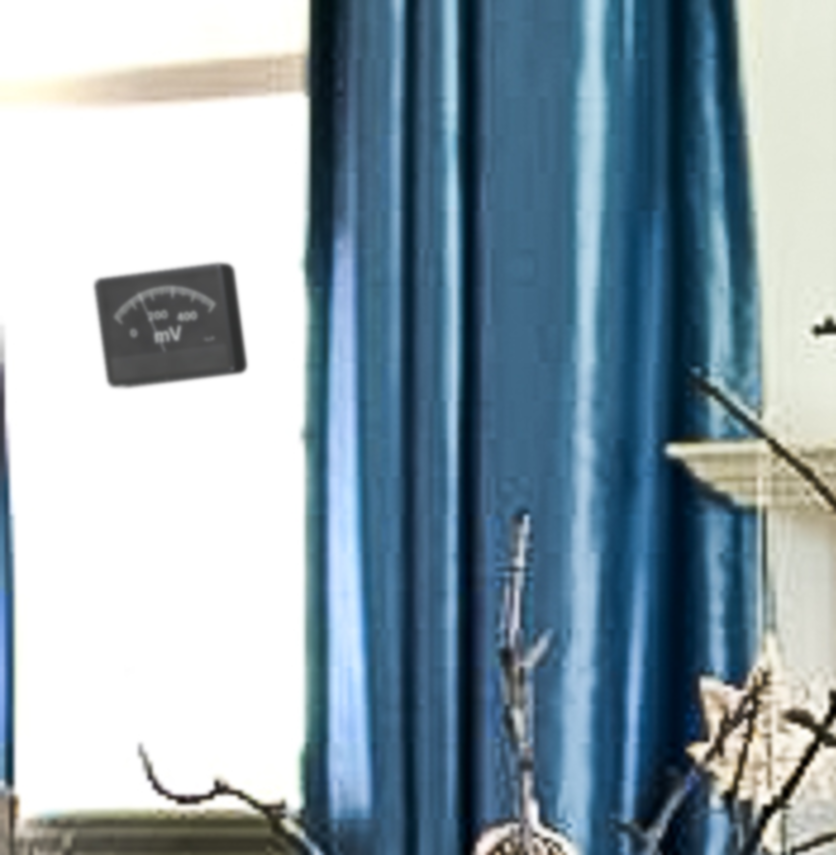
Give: 150 mV
